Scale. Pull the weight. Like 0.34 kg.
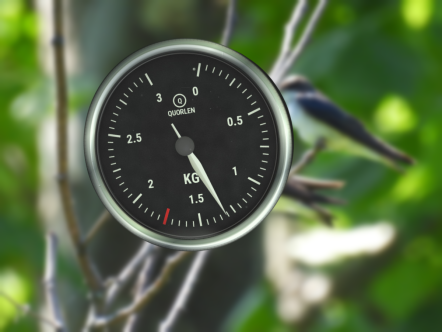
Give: 1.3 kg
